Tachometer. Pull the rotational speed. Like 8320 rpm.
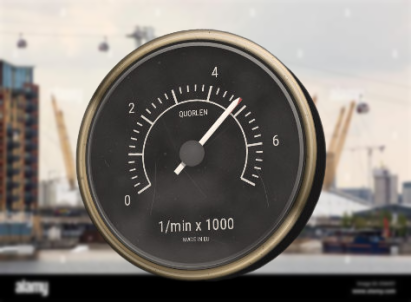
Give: 4800 rpm
